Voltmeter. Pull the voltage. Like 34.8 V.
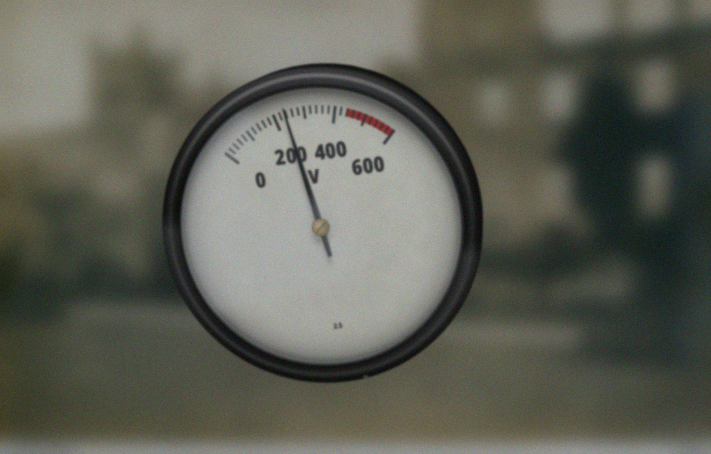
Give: 240 V
